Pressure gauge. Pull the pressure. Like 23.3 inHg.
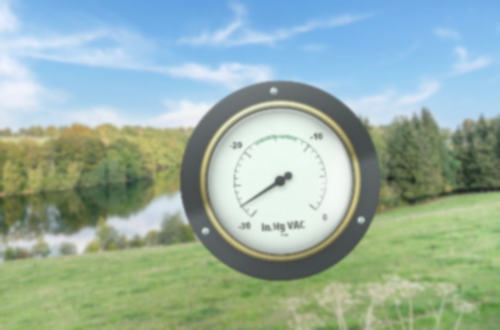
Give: -28 inHg
